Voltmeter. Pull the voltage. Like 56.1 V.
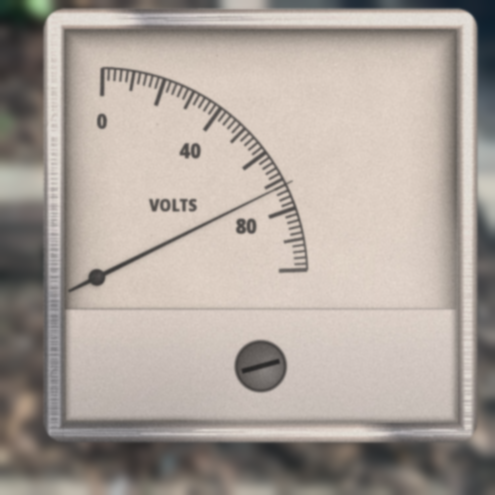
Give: 72 V
